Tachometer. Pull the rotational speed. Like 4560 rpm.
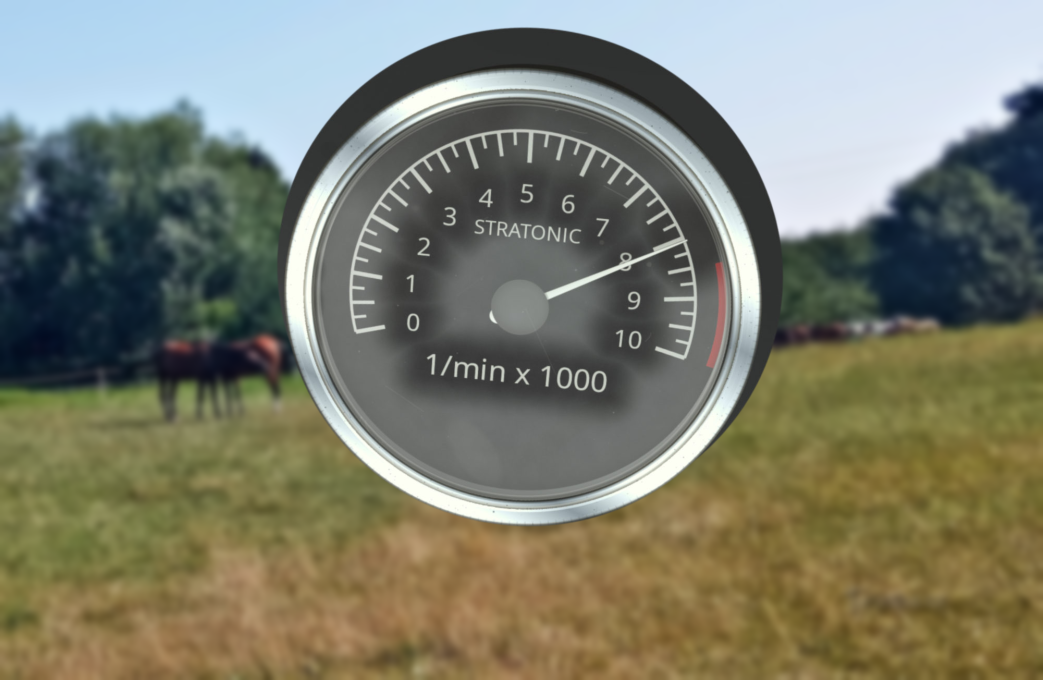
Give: 8000 rpm
